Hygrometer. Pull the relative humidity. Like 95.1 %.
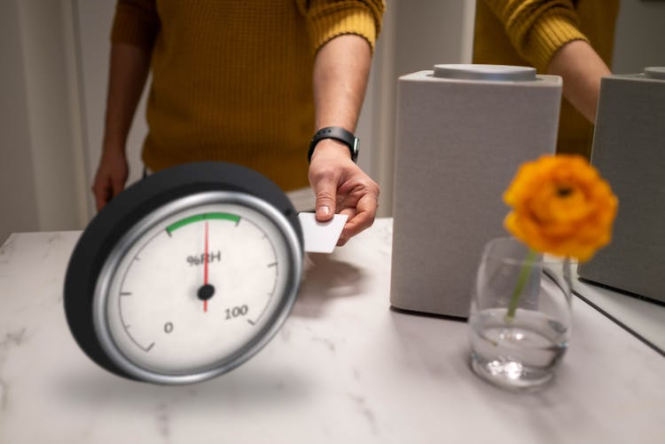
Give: 50 %
